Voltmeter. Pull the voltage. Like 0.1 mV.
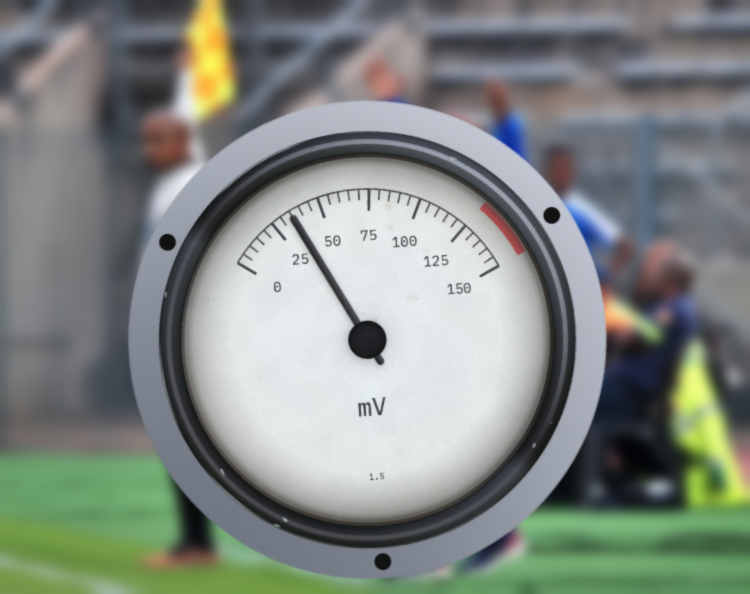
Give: 35 mV
